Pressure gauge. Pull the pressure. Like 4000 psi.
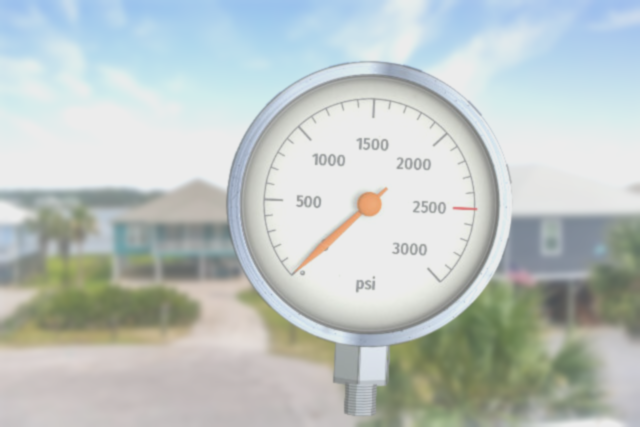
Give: 0 psi
